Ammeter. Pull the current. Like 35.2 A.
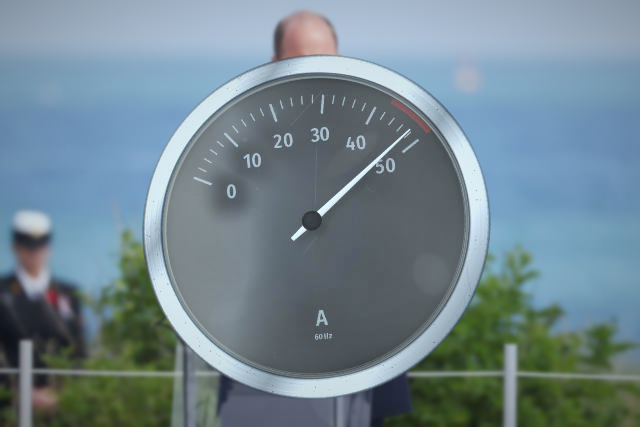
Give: 48 A
